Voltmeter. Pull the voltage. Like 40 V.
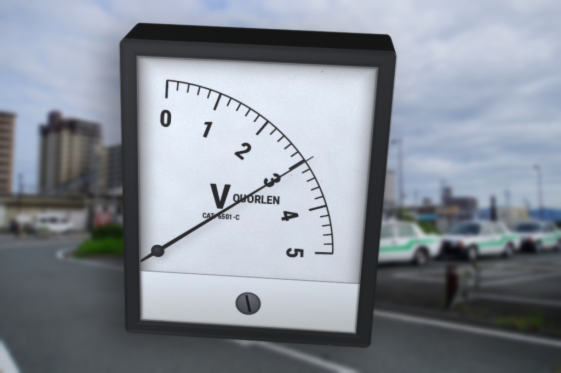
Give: 3 V
